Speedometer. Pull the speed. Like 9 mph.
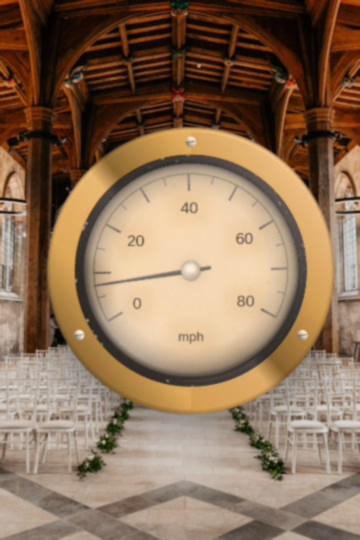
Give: 7.5 mph
